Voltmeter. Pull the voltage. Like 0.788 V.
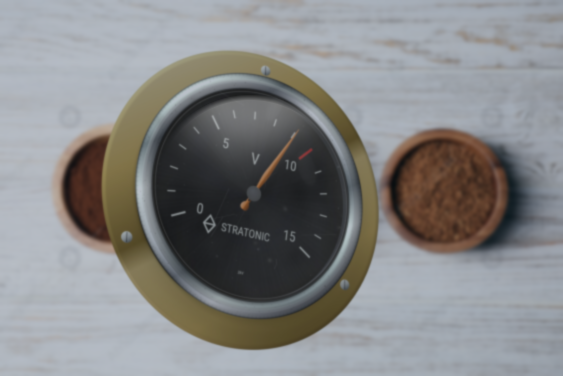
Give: 9 V
